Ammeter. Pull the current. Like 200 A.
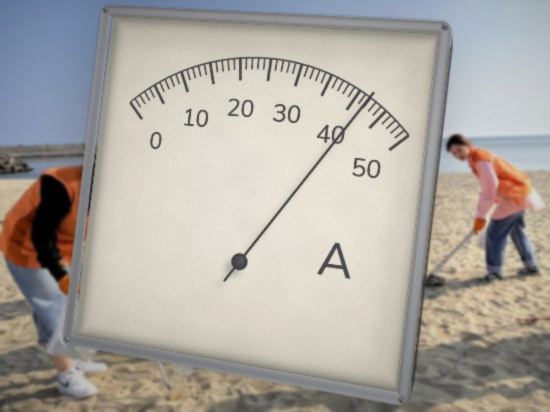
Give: 42 A
